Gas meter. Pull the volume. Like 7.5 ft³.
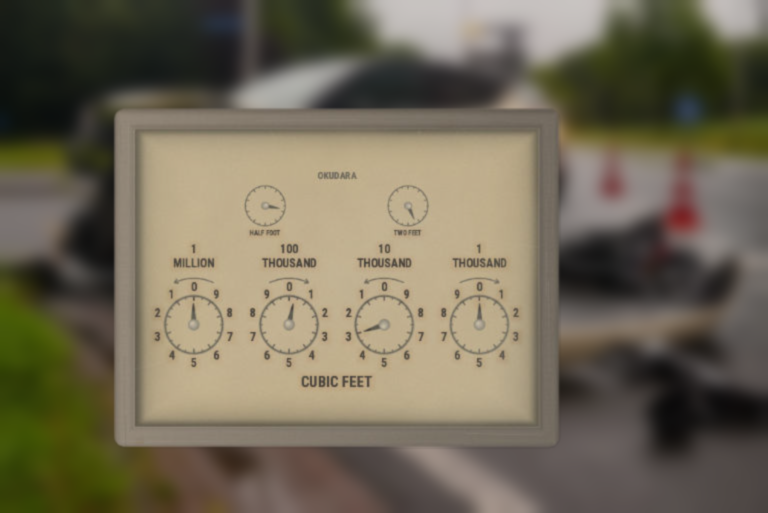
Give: 3000 ft³
